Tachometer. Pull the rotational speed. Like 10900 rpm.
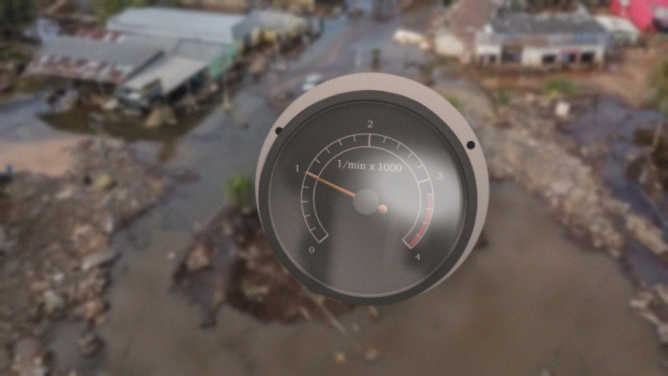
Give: 1000 rpm
